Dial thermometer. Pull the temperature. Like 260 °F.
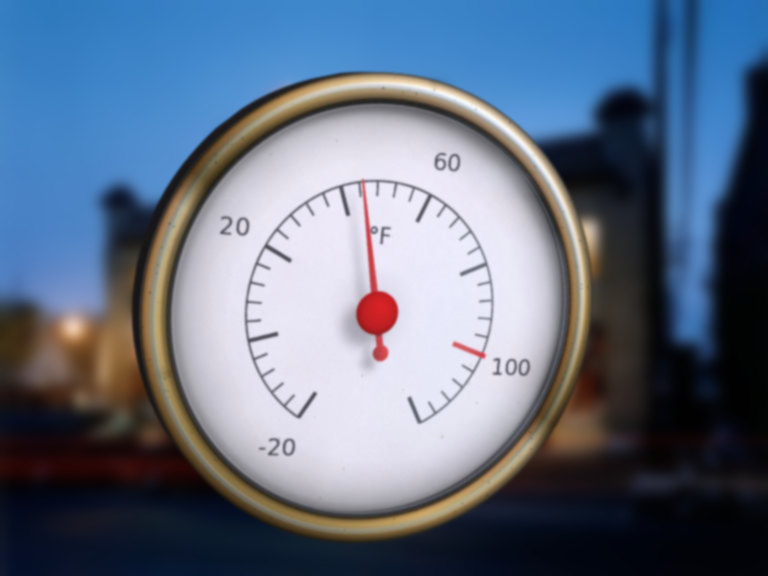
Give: 44 °F
